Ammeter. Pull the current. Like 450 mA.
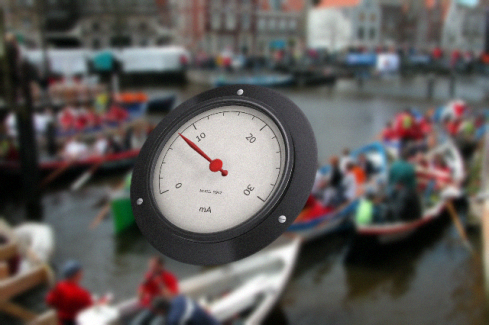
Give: 8 mA
